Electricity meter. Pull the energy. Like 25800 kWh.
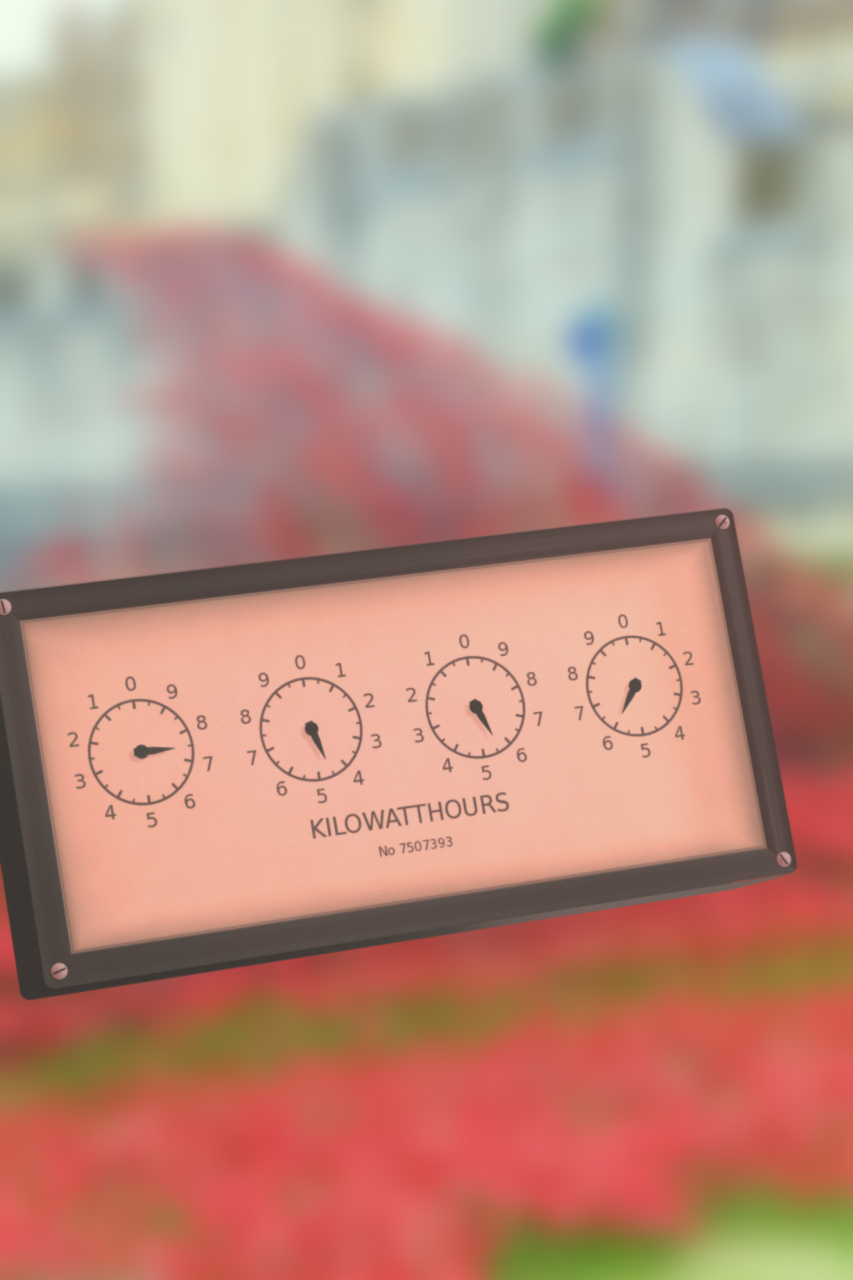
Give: 7456 kWh
